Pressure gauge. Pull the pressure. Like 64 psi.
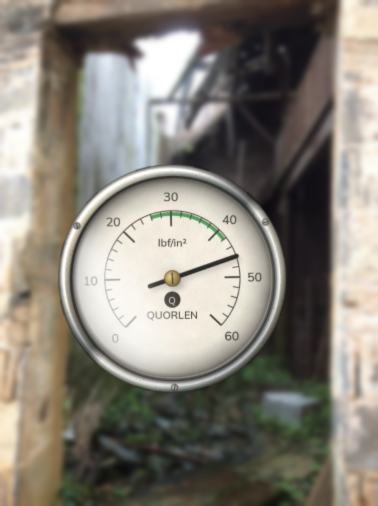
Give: 46 psi
